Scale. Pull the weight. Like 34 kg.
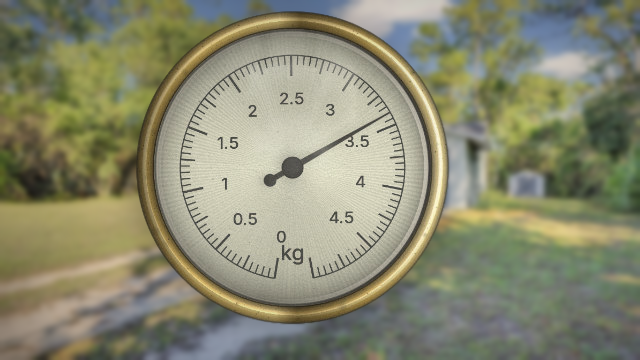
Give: 3.4 kg
